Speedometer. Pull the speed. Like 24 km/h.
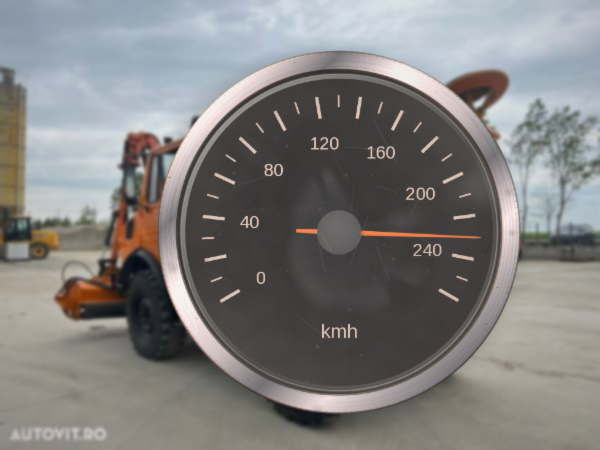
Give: 230 km/h
